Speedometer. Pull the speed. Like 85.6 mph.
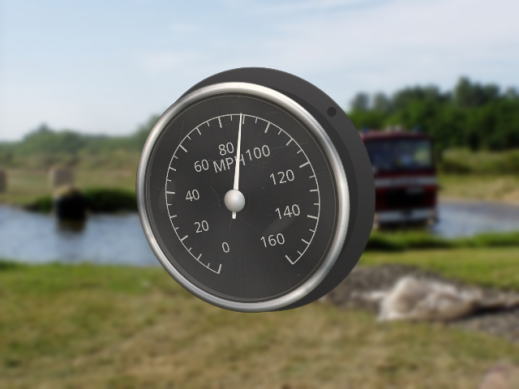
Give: 90 mph
